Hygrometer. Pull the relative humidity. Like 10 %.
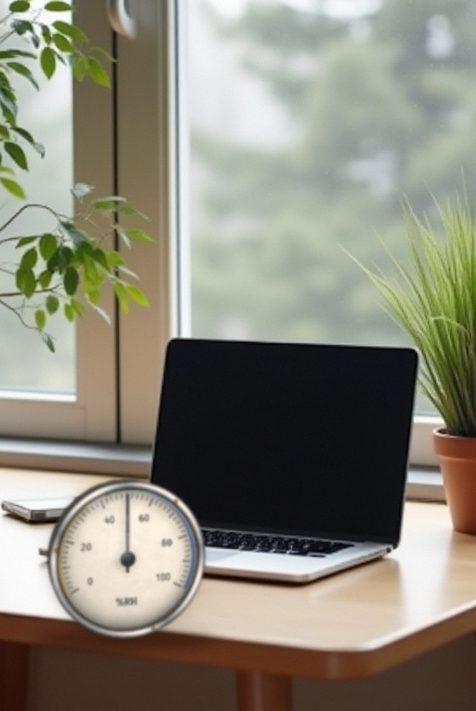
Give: 50 %
